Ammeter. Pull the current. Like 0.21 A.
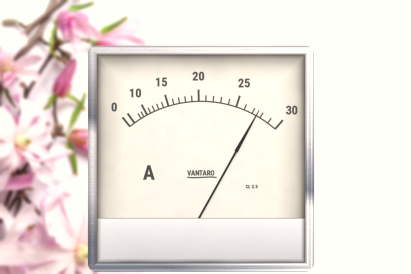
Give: 27.5 A
